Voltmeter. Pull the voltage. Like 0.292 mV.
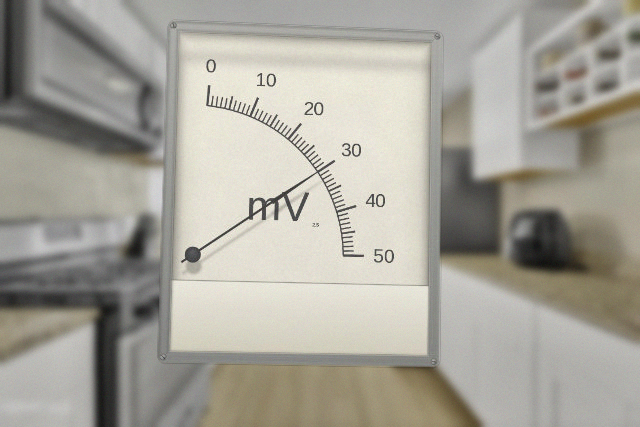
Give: 30 mV
